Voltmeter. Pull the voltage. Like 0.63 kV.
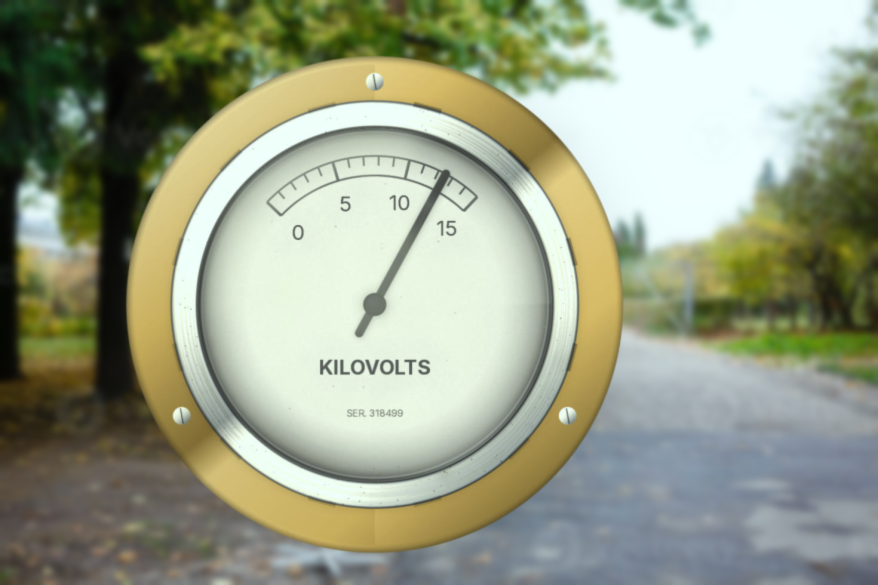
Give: 12.5 kV
